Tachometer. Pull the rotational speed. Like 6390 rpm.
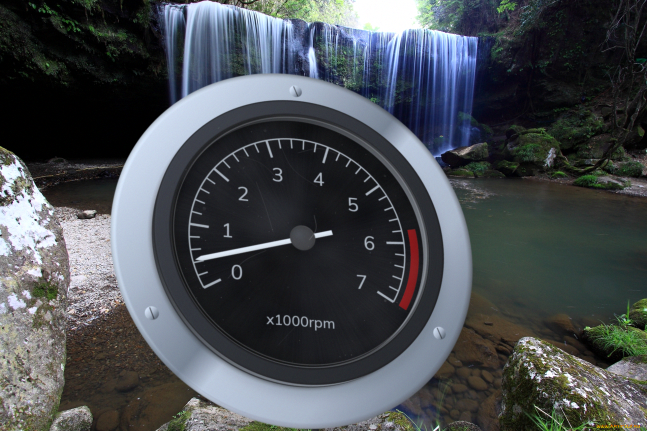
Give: 400 rpm
